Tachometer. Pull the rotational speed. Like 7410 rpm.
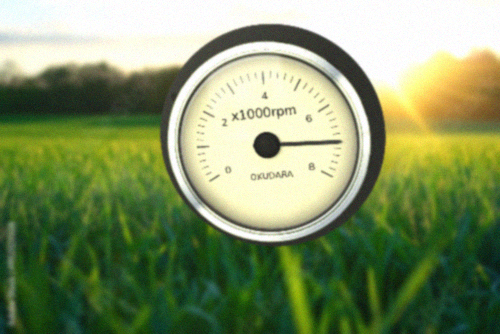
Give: 7000 rpm
